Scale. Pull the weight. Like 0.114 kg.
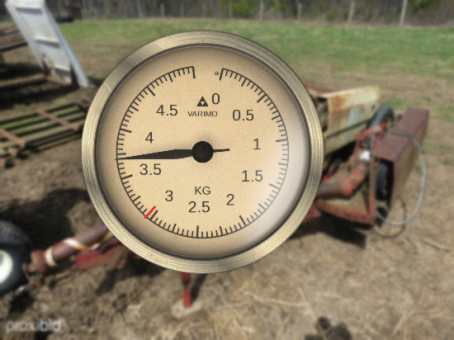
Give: 3.7 kg
